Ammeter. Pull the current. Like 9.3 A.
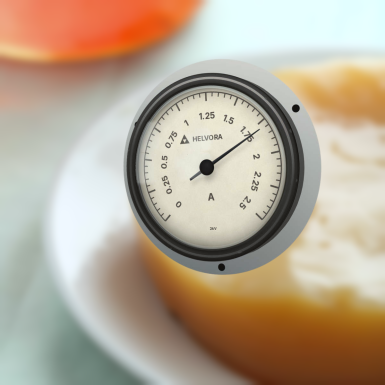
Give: 1.8 A
